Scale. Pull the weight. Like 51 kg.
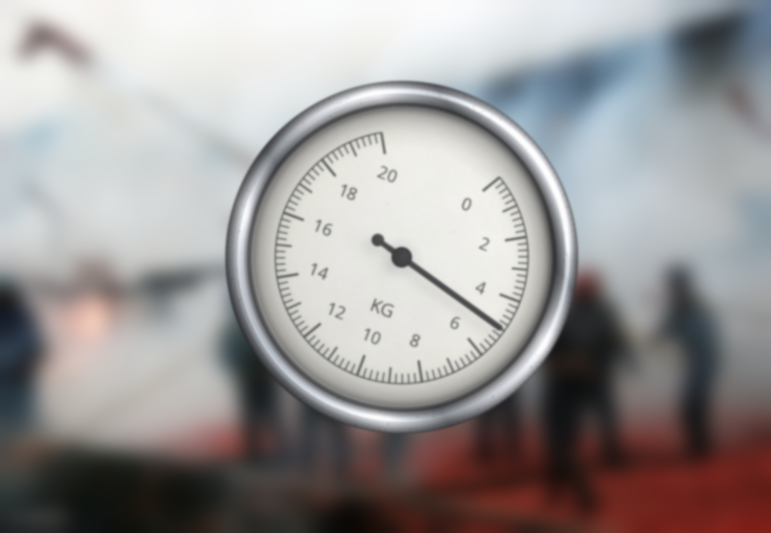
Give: 5 kg
